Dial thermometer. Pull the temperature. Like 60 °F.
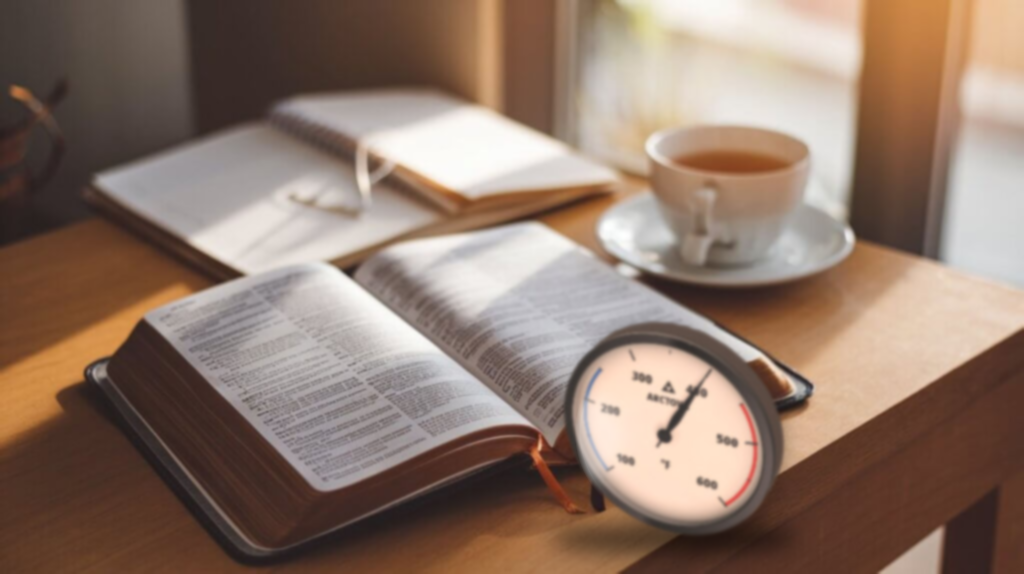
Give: 400 °F
